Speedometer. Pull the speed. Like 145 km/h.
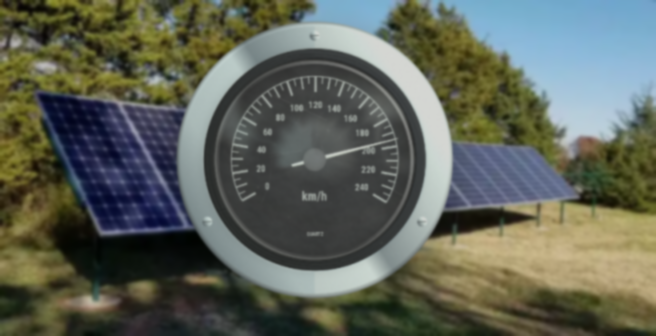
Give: 195 km/h
